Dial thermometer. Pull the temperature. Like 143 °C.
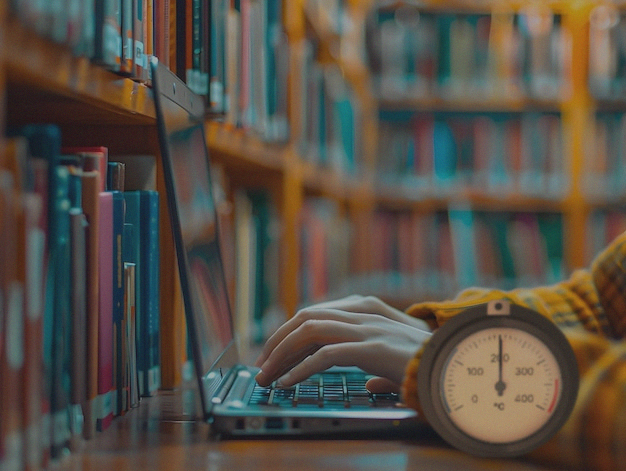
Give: 200 °C
